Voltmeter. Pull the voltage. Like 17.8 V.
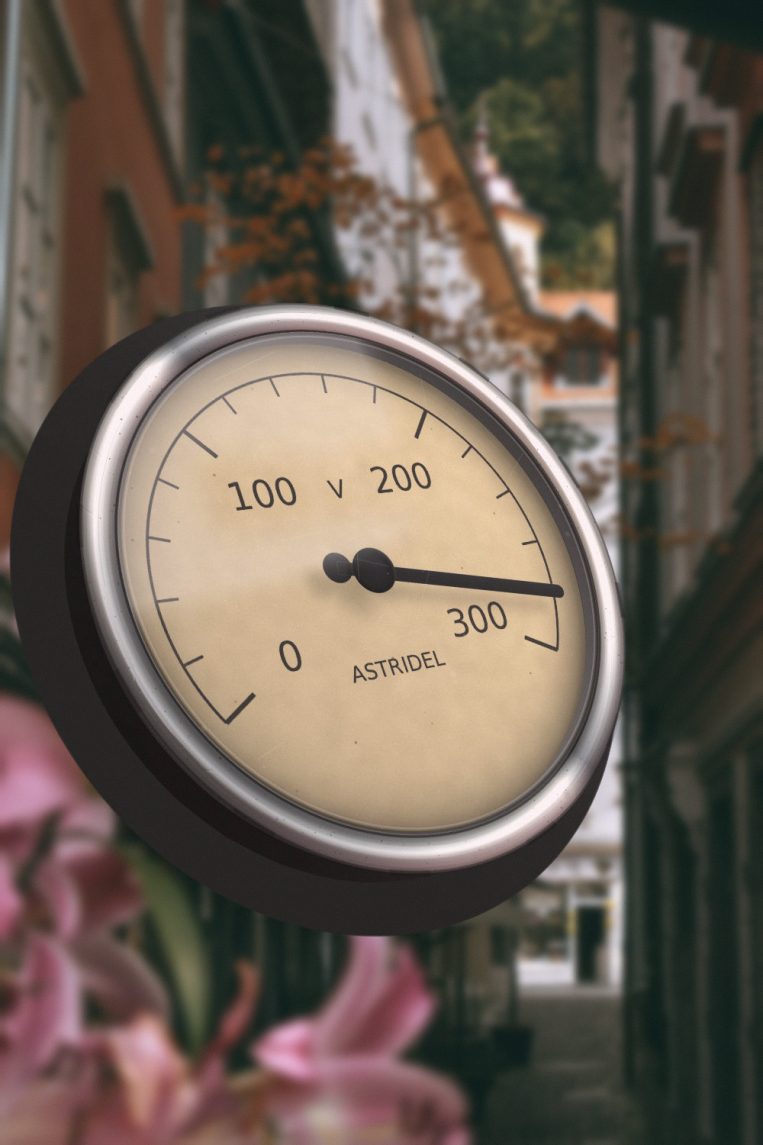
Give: 280 V
